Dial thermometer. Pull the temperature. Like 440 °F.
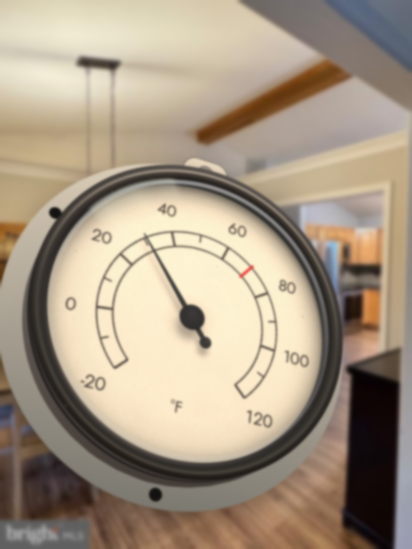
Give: 30 °F
